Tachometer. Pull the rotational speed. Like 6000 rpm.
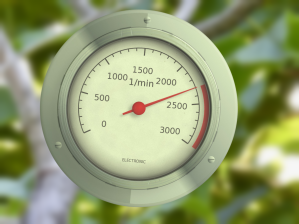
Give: 2300 rpm
